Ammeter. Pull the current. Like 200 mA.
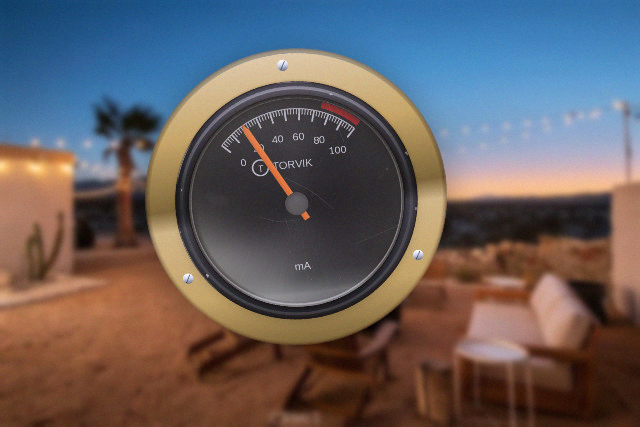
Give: 20 mA
